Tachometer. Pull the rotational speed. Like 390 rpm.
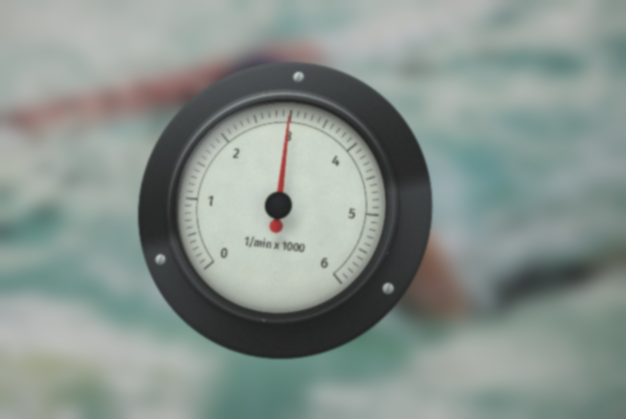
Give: 3000 rpm
